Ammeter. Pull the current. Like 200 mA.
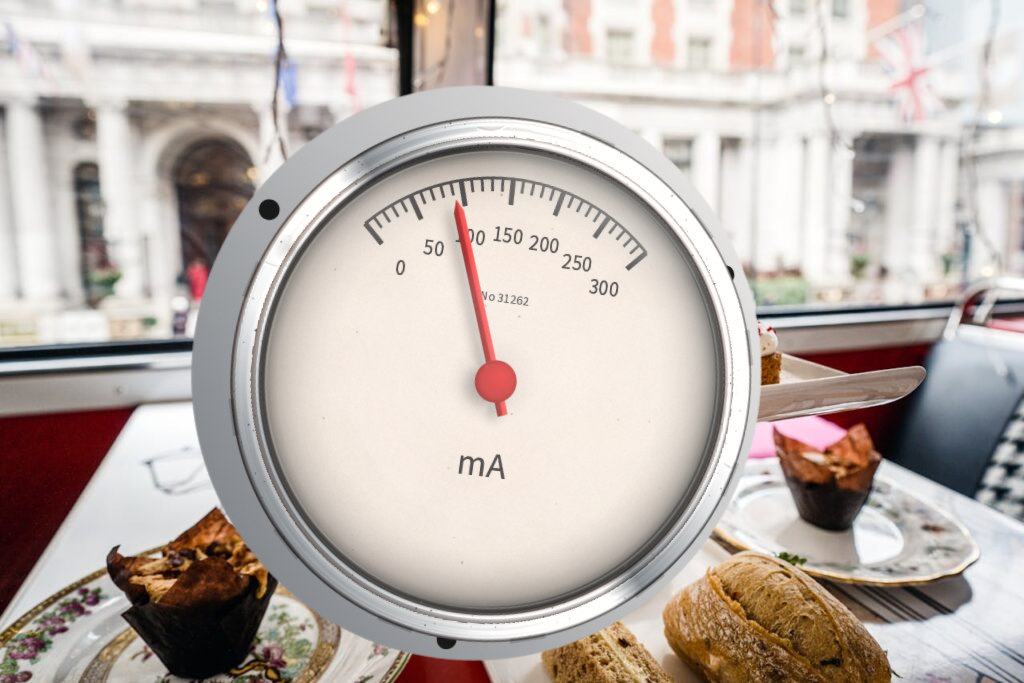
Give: 90 mA
